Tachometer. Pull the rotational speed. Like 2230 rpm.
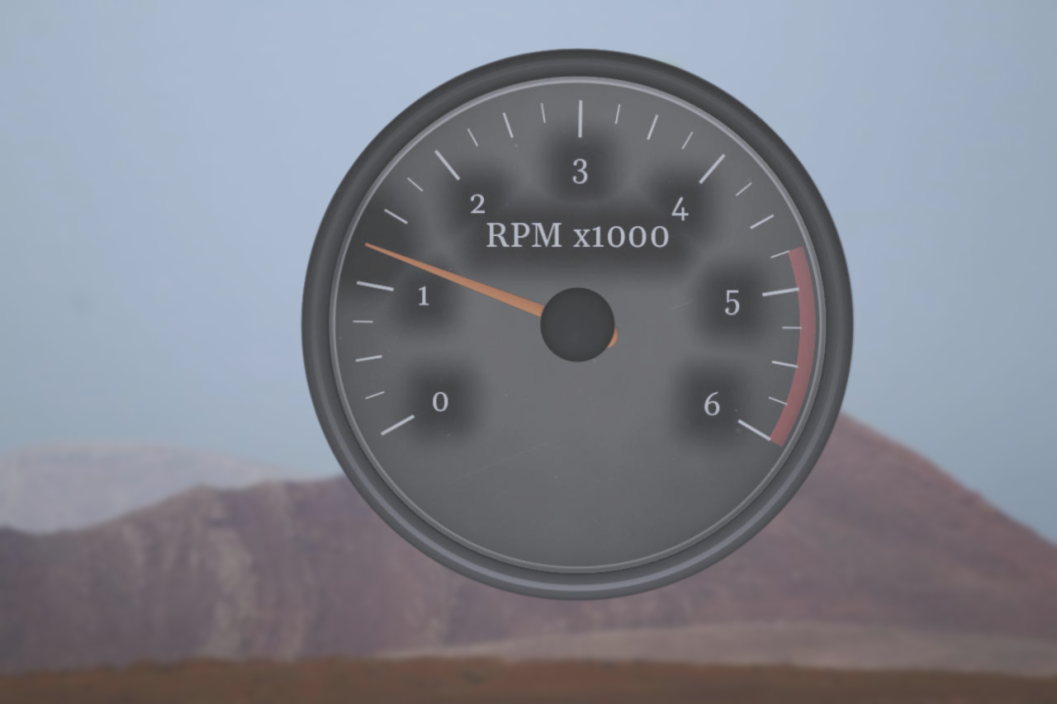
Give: 1250 rpm
